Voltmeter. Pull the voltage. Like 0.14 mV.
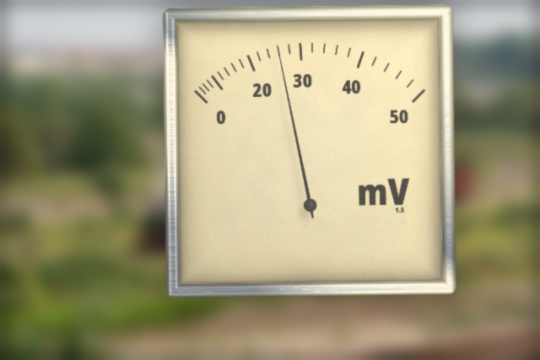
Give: 26 mV
